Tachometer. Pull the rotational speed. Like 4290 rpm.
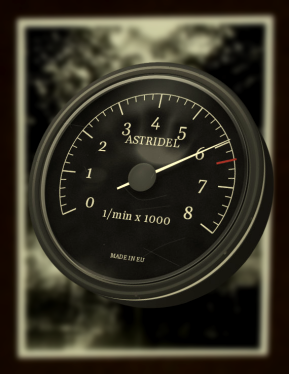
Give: 6000 rpm
